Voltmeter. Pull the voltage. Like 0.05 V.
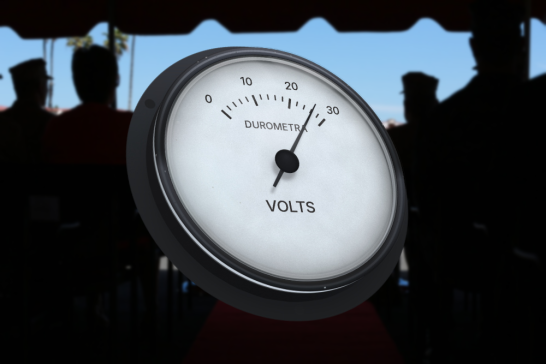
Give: 26 V
